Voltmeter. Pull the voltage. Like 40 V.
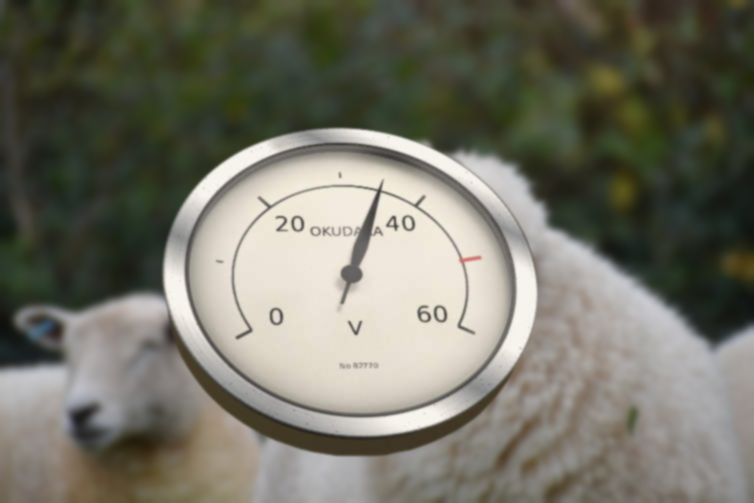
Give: 35 V
